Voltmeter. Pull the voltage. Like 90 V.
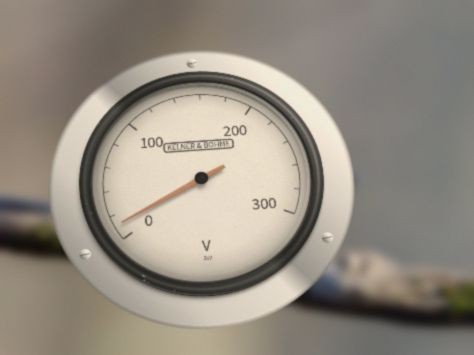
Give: 10 V
